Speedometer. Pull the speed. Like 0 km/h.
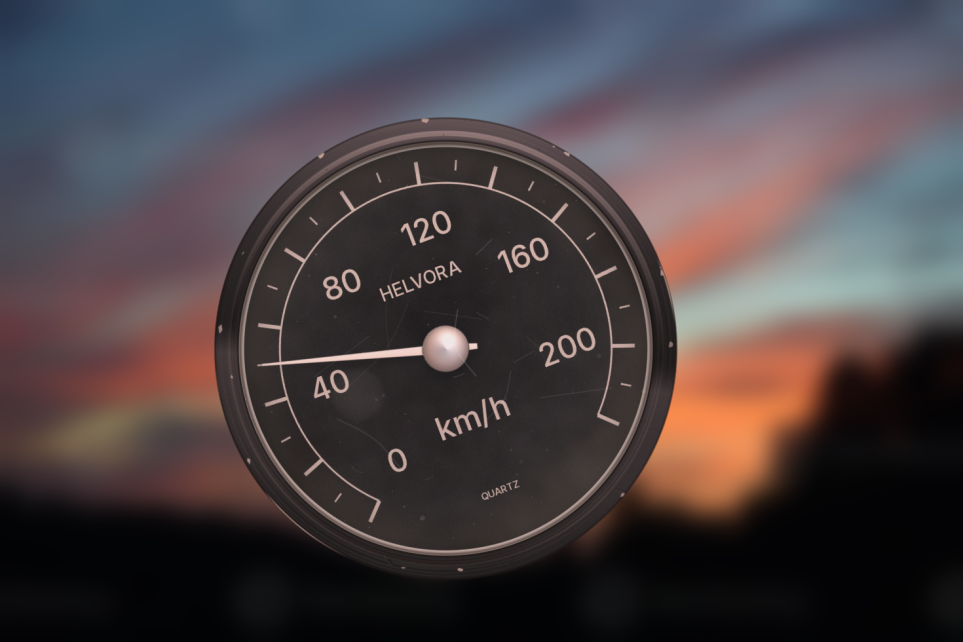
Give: 50 km/h
